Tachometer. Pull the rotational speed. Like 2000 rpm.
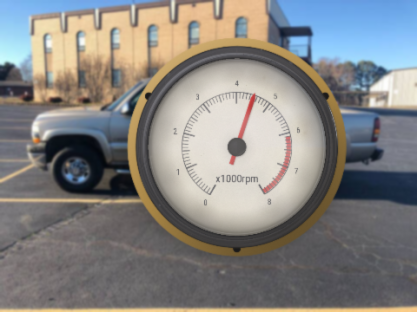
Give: 4500 rpm
